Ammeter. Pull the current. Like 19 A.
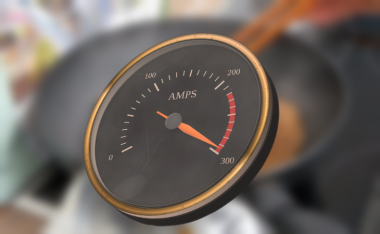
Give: 295 A
